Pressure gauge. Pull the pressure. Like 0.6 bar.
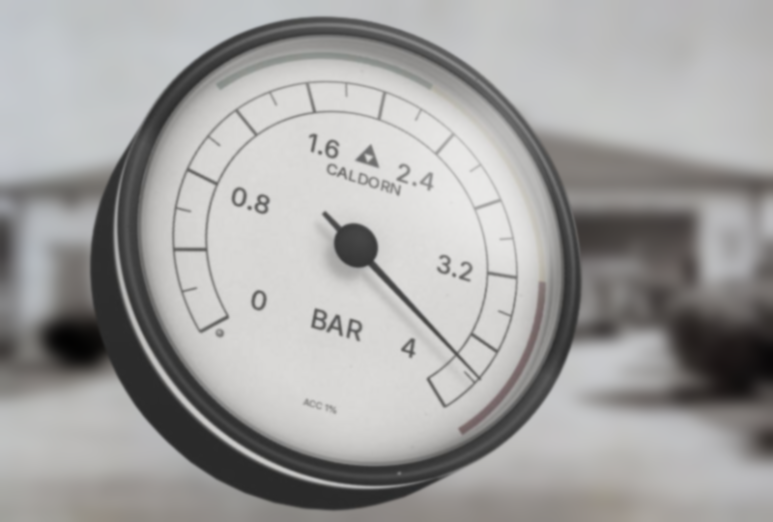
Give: 3.8 bar
